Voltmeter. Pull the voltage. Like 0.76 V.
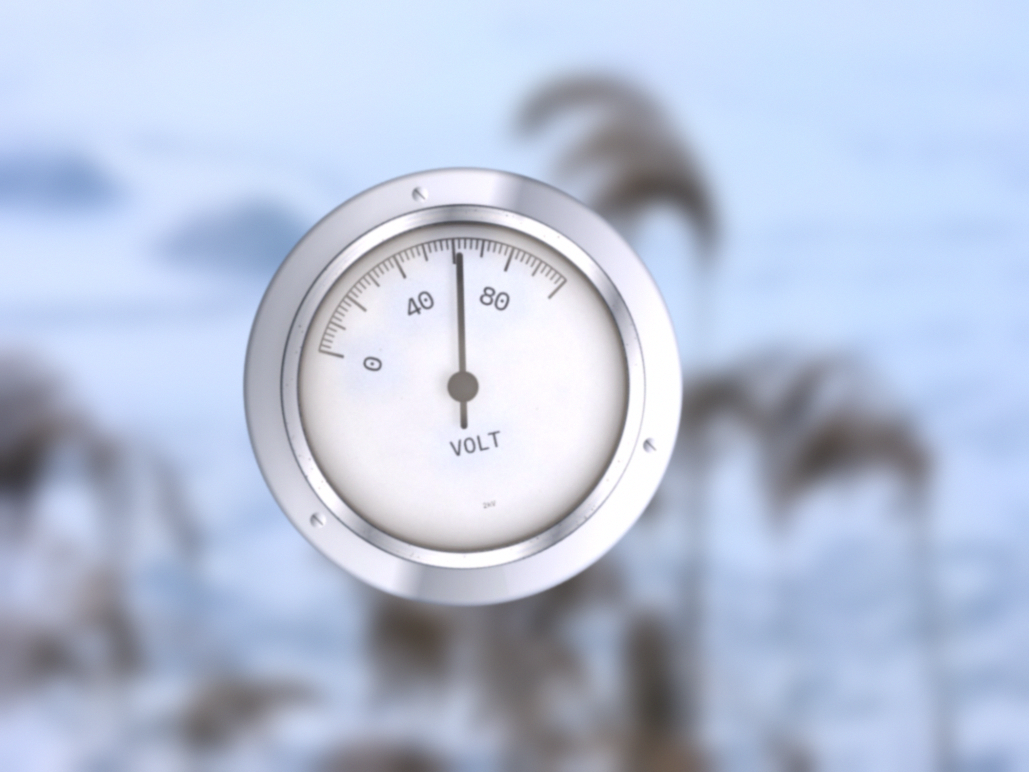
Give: 62 V
